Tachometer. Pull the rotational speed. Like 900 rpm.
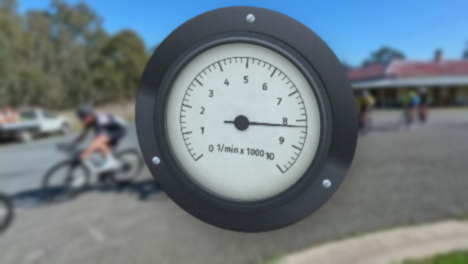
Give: 8200 rpm
